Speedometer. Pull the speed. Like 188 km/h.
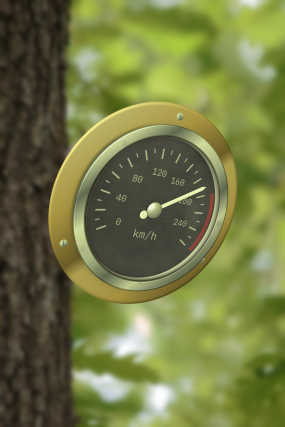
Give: 190 km/h
